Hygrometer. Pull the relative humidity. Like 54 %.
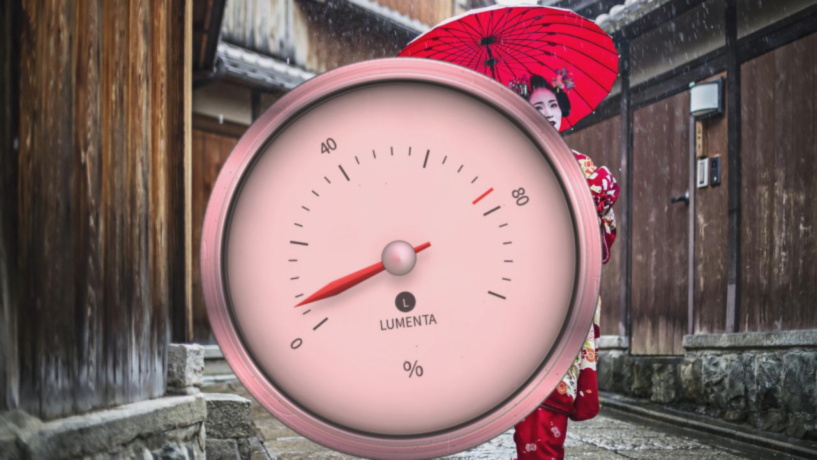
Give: 6 %
